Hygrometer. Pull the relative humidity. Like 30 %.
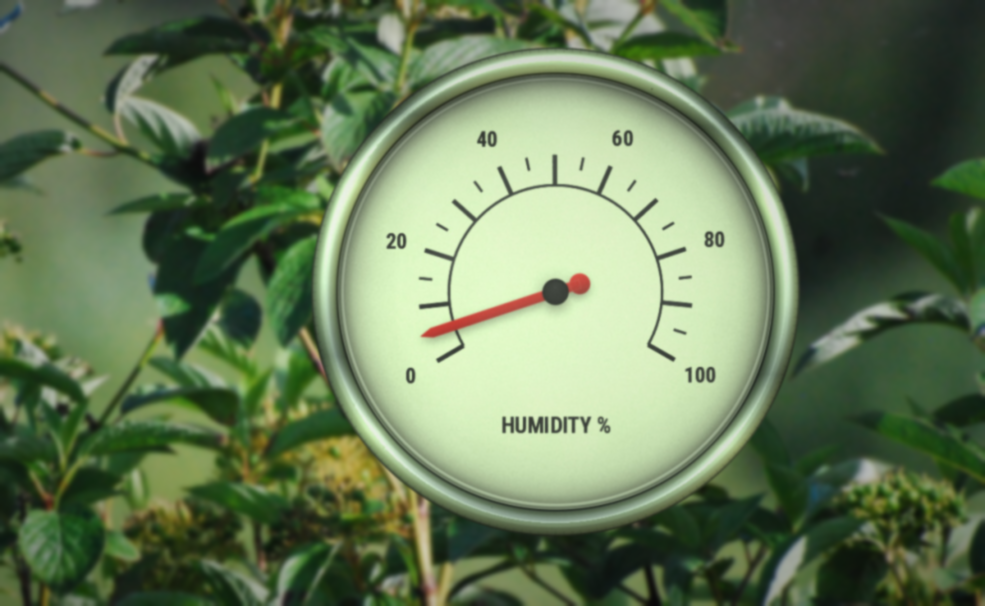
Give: 5 %
